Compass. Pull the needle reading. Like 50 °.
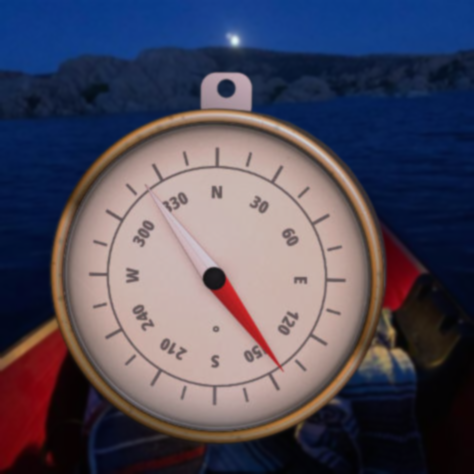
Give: 142.5 °
